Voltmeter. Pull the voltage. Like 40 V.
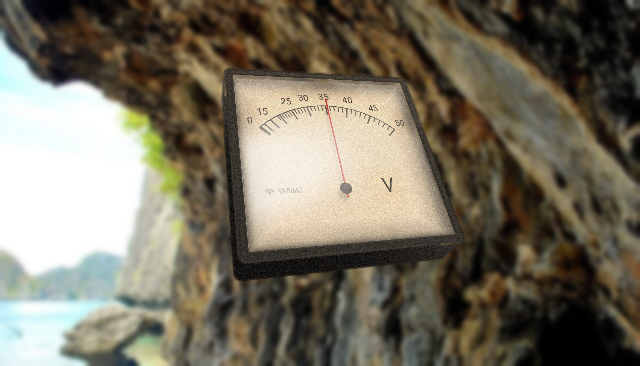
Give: 35 V
